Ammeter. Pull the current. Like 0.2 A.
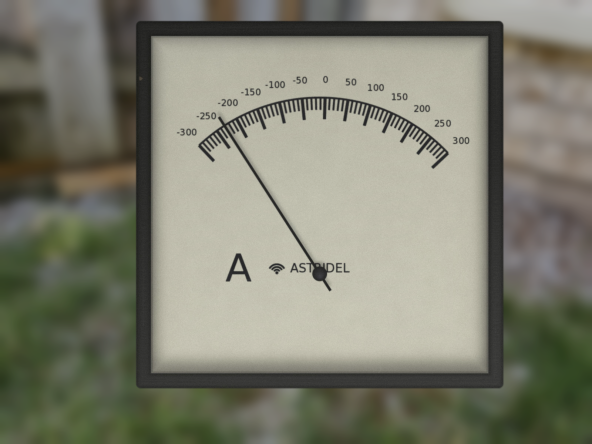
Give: -230 A
